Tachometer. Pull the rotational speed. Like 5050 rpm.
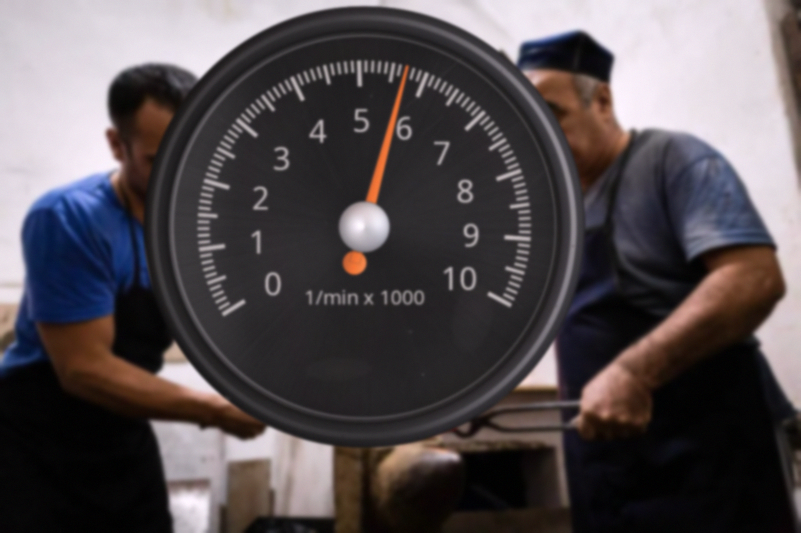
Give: 5700 rpm
